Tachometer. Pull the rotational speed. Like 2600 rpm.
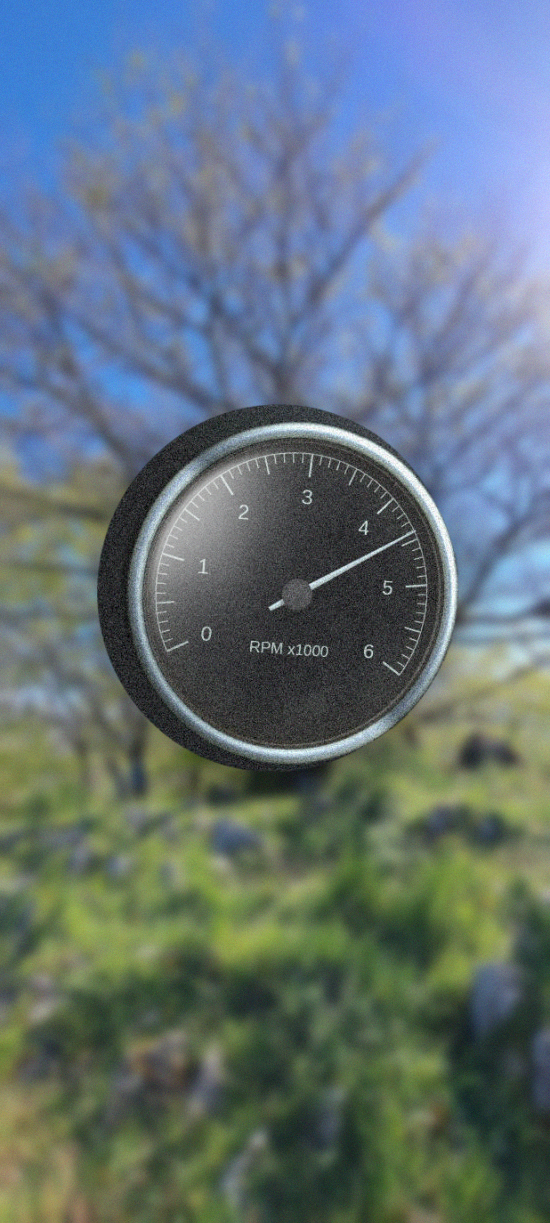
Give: 4400 rpm
